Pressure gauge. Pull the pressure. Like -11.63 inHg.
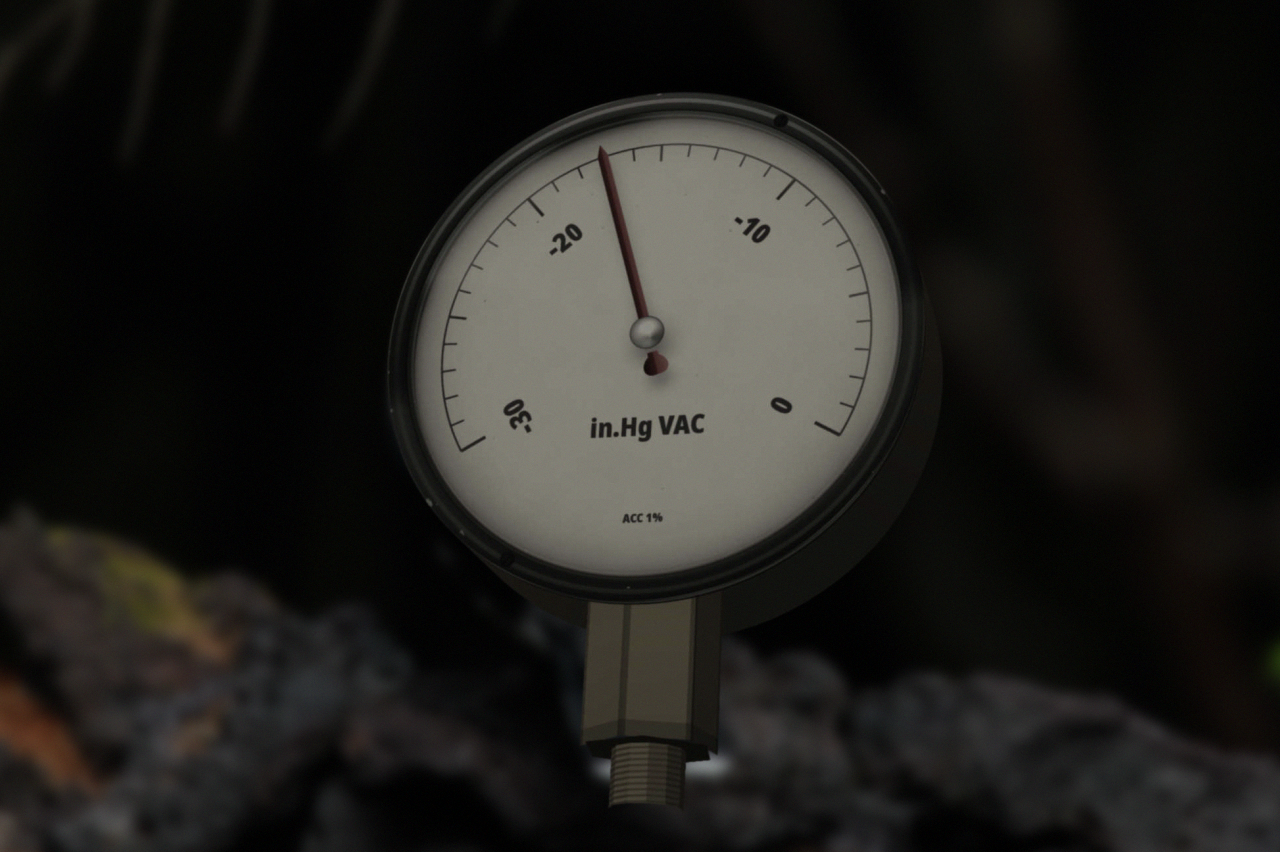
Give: -17 inHg
